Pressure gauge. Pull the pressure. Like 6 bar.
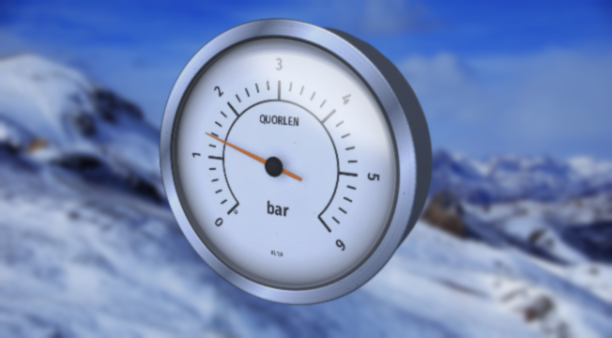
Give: 1.4 bar
